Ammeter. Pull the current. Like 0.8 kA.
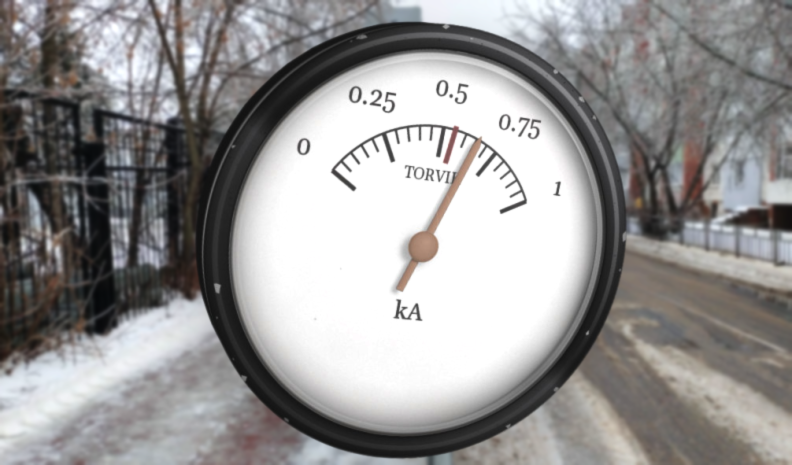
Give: 0.65 kA
